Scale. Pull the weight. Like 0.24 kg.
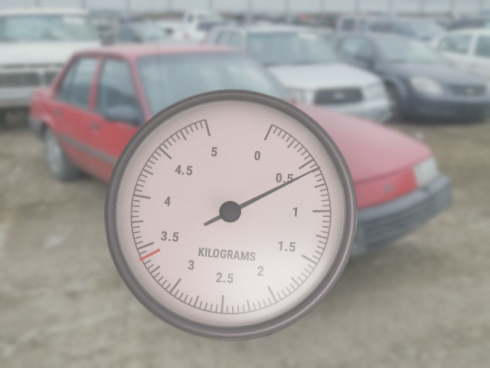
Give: 0.6 kg
